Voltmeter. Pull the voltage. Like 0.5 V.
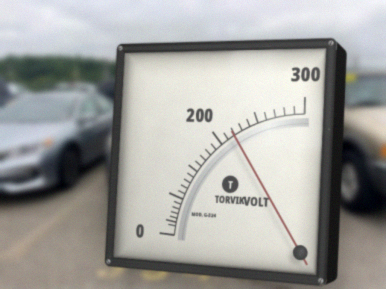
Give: 220 V
